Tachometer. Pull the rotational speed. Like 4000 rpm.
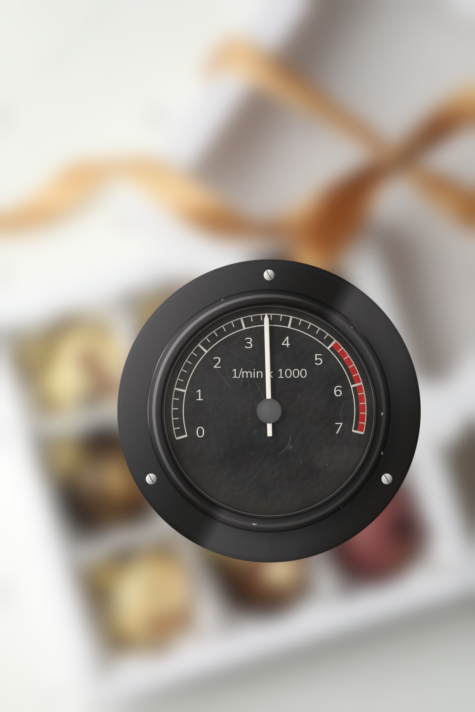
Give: 3500 rpm
